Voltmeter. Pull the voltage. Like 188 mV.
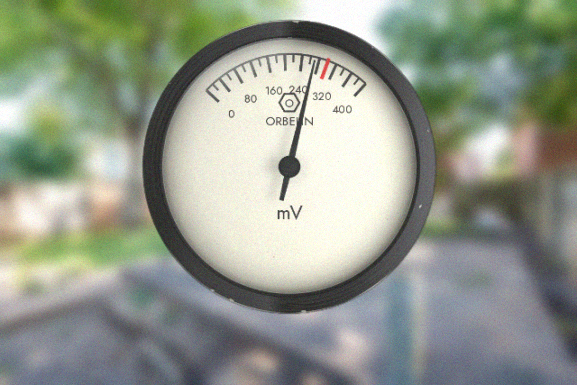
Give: 270 mV
